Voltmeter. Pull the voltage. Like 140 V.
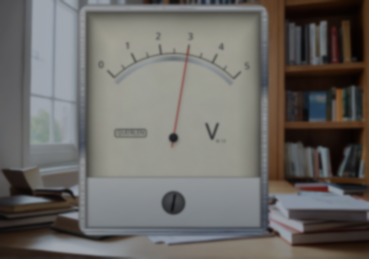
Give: 3 V
